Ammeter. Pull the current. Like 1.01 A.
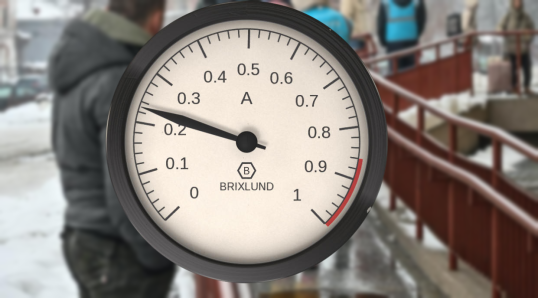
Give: 0.23 A
